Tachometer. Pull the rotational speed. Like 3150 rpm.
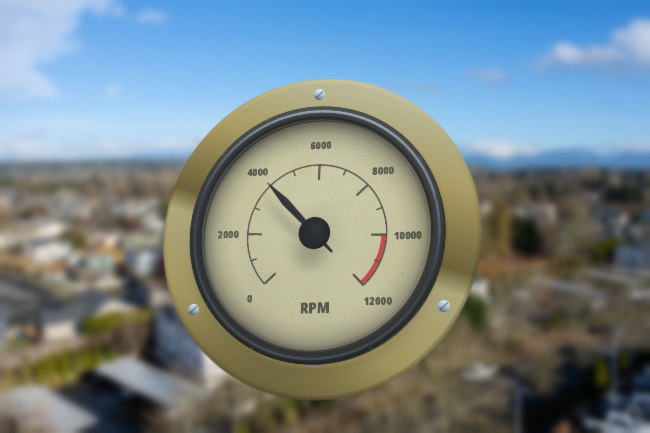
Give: 4000 rpm
